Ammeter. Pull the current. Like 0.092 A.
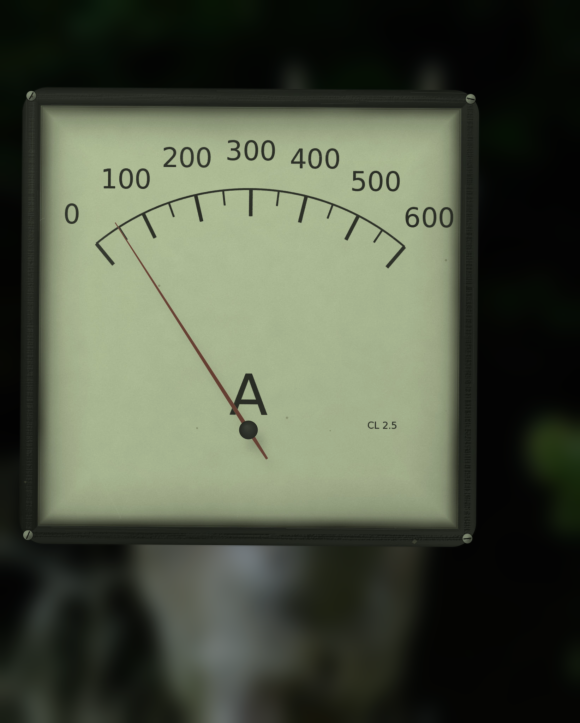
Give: 50 A
